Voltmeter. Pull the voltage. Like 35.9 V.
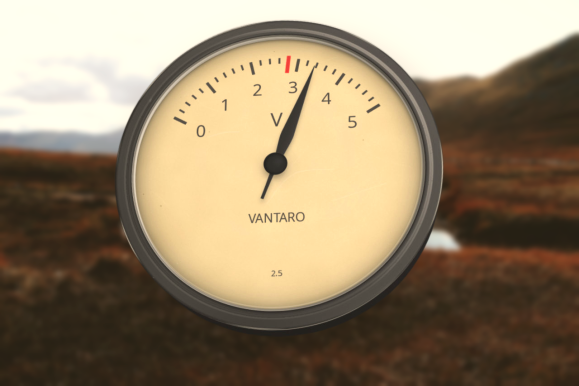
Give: 3.4 V
